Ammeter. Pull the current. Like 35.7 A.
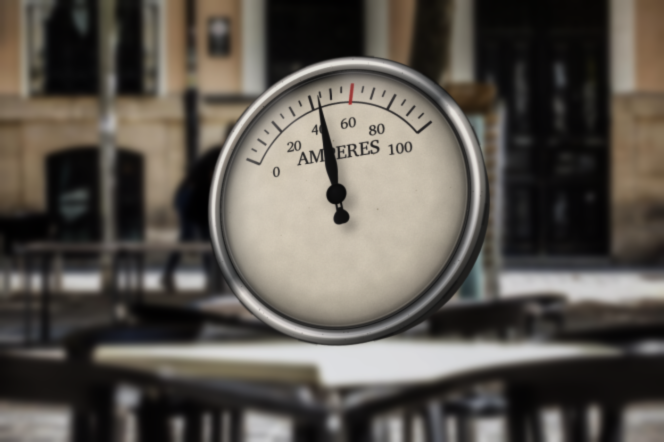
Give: 45 A
